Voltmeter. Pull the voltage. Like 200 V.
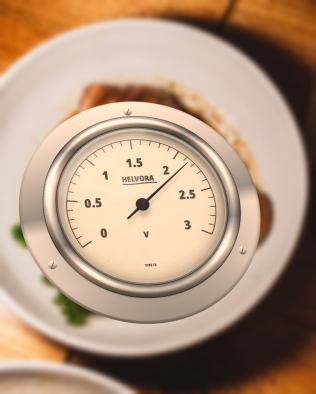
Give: 2.15 V
